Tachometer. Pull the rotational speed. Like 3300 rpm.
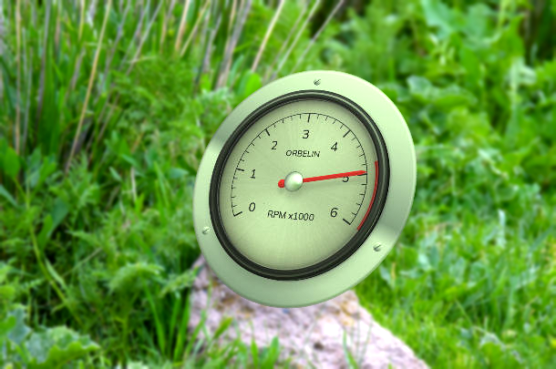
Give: 5000 rpm
